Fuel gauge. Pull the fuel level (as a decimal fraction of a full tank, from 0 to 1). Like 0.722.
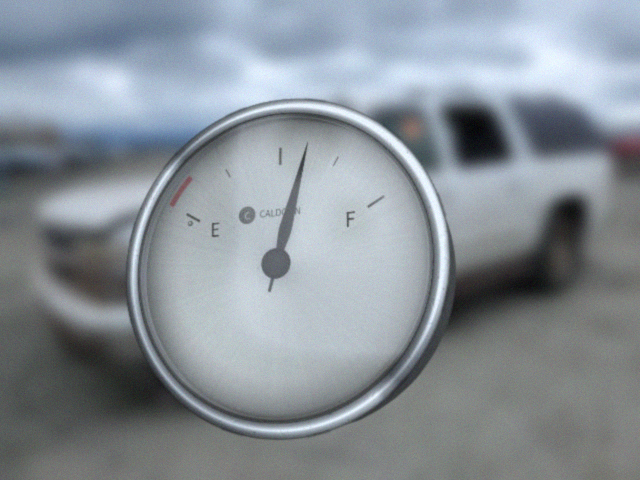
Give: 0.625
